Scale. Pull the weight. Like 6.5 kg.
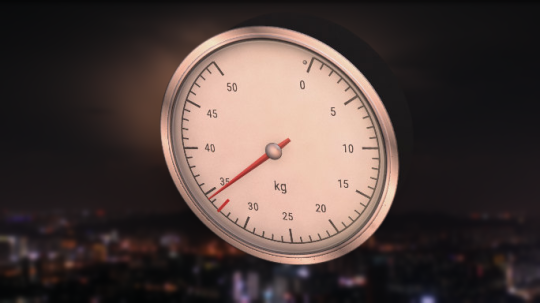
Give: 34.5 kg
